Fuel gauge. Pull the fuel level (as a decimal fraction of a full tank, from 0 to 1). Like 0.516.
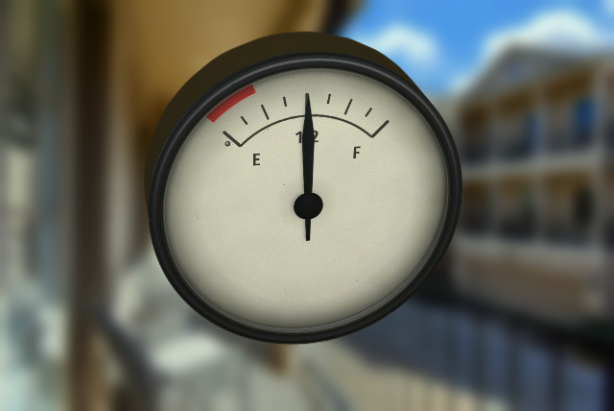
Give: 0.5
